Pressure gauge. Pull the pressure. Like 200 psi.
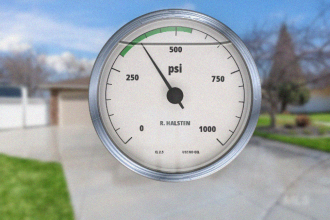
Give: 375 psi
